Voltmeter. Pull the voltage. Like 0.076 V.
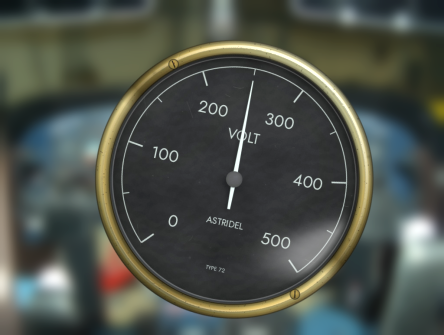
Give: 250 V
